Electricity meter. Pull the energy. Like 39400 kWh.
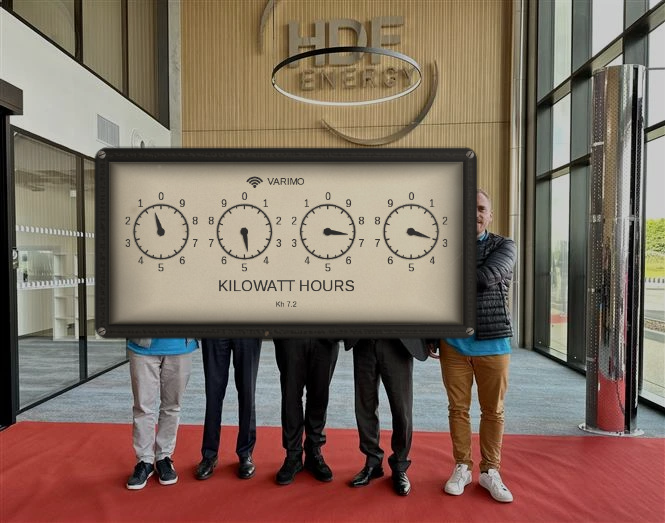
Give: 473 kWh
